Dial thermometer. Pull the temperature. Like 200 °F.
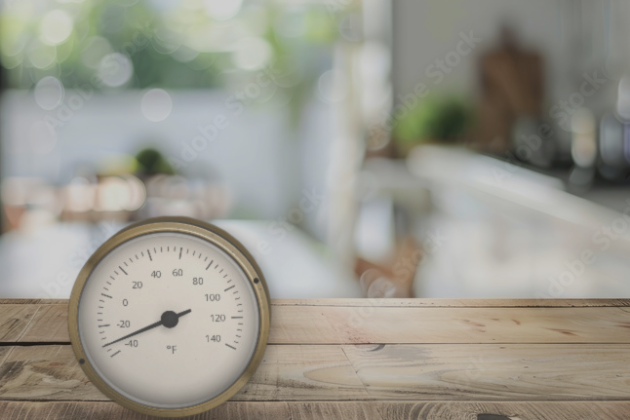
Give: -32 °F
